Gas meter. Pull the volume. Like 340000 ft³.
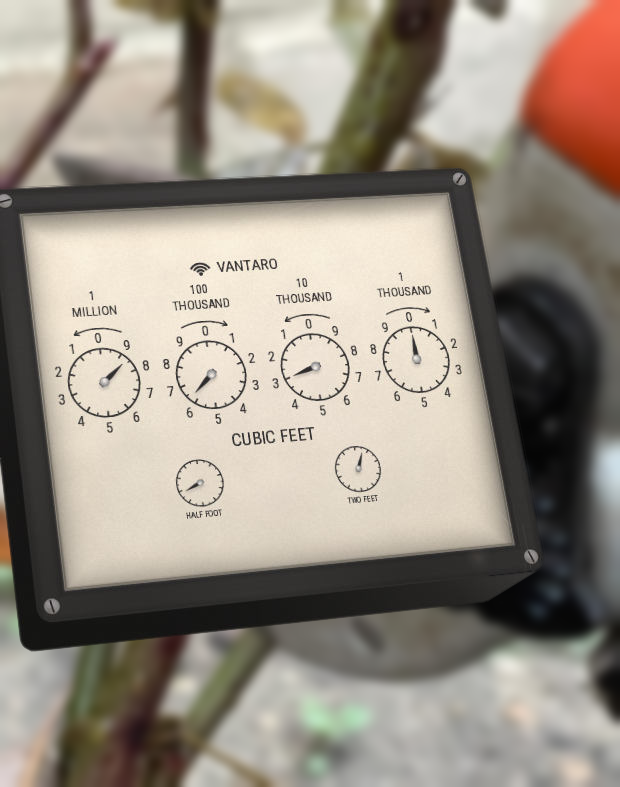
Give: 863000 ft³
